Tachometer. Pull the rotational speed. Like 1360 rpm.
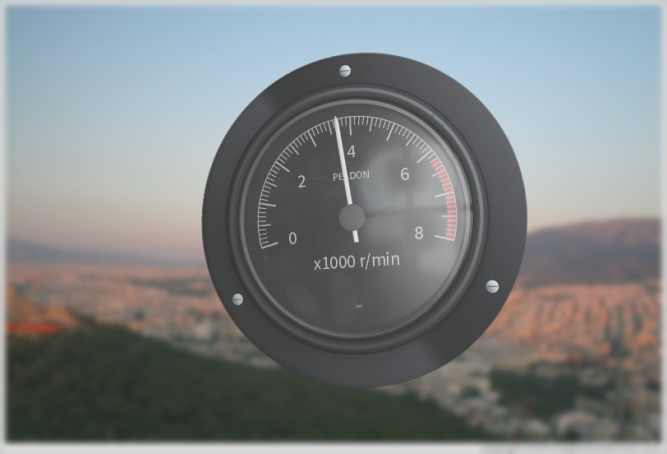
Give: 3700 rpm
